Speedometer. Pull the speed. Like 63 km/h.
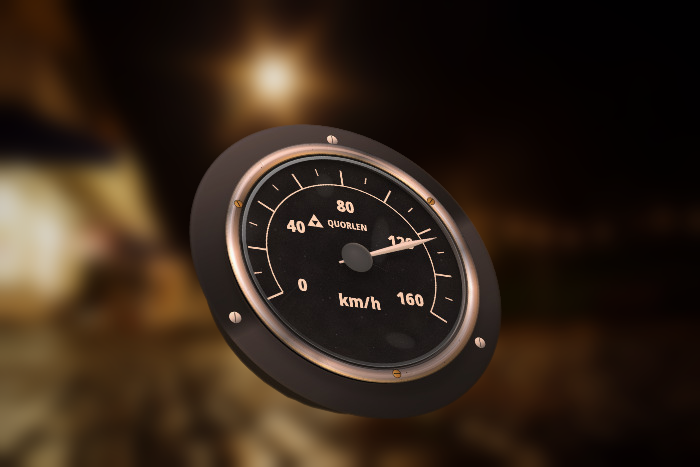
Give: 125 km/h
